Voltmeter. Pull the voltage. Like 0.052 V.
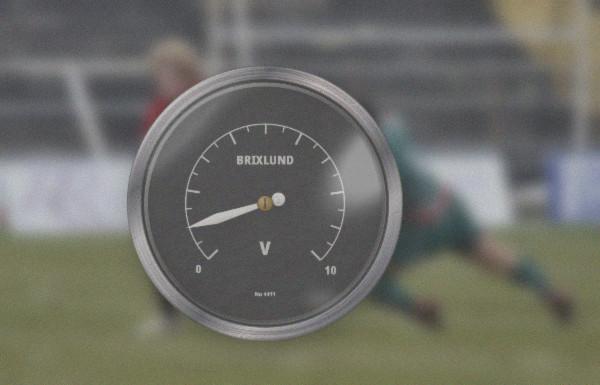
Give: 1 V
